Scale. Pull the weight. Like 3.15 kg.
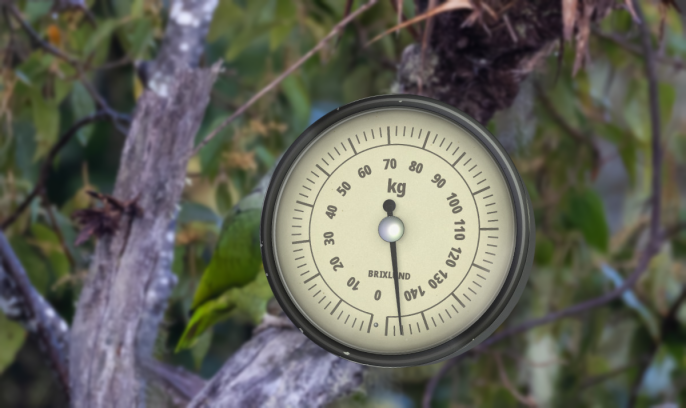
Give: 146 kg
